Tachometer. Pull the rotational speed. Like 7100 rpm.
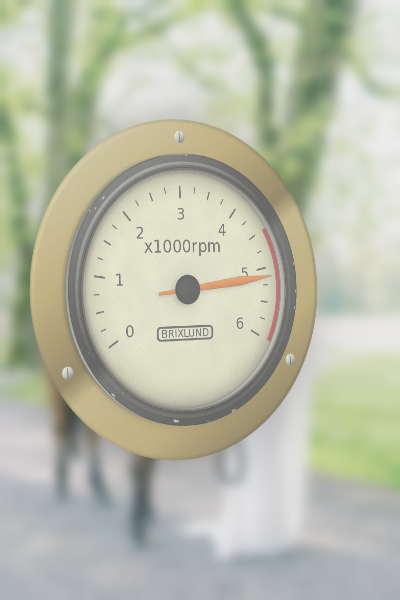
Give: 5125 rpm
